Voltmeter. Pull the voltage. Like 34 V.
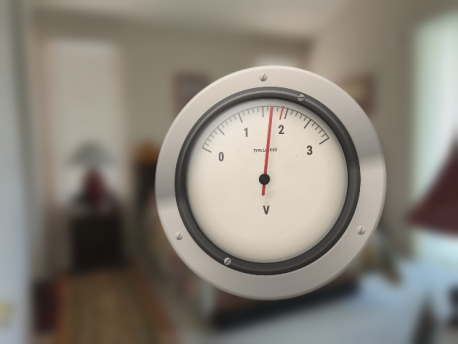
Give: 1.7 V
